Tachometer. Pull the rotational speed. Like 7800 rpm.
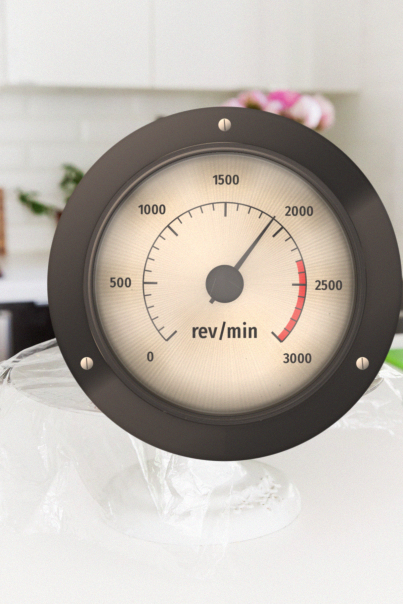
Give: 1900 rpm
